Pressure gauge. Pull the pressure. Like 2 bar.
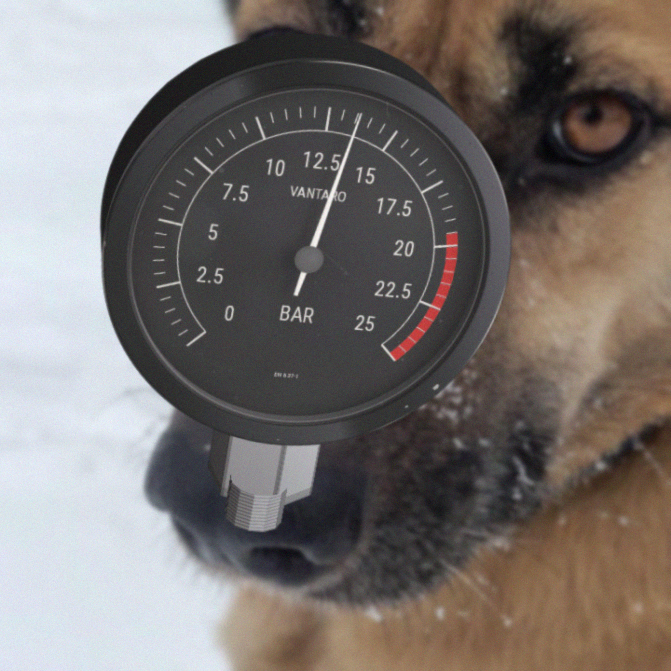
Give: 13.5 bar
